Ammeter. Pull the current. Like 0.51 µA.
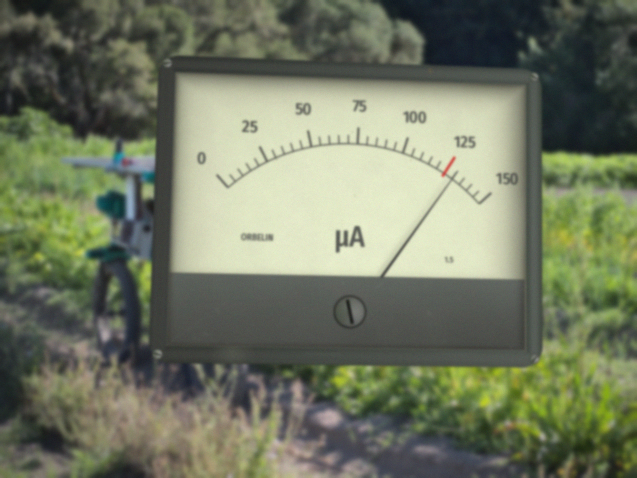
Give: 130 µA
